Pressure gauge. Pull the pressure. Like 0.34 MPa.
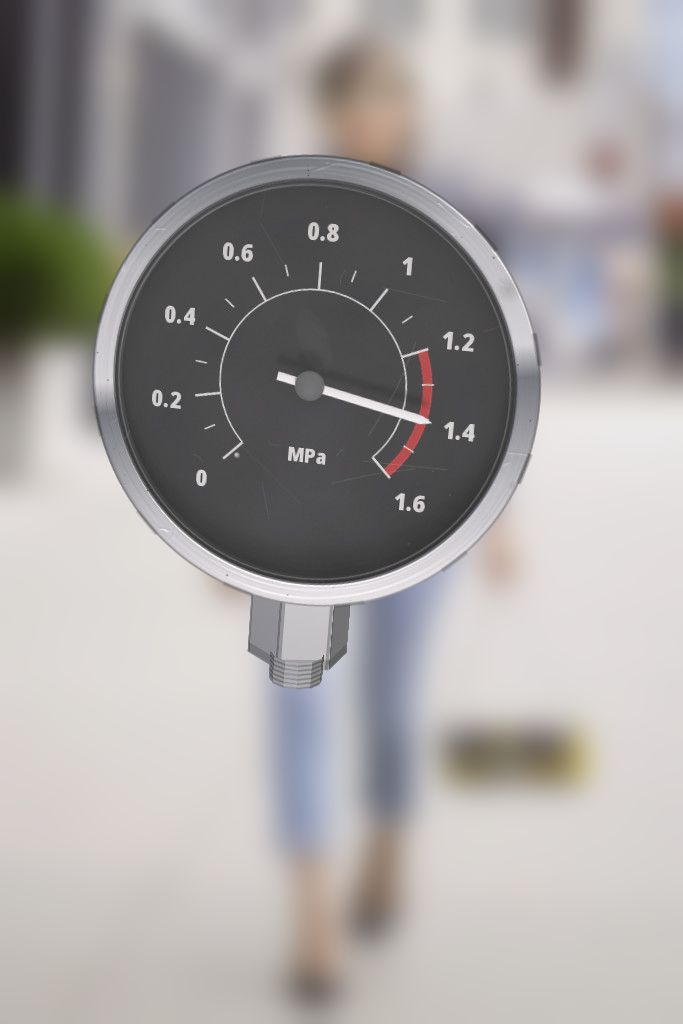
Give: 1.4 MPa
